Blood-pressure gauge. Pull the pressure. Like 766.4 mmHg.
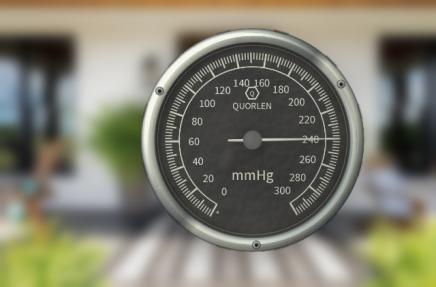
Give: 240 mmHg
